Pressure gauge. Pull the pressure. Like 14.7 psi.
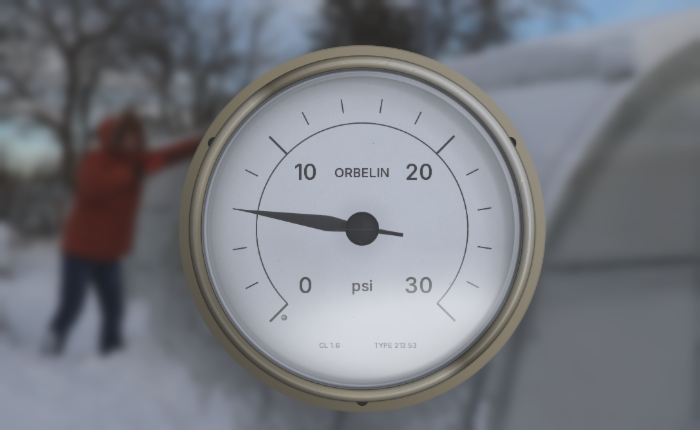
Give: 6 psi
